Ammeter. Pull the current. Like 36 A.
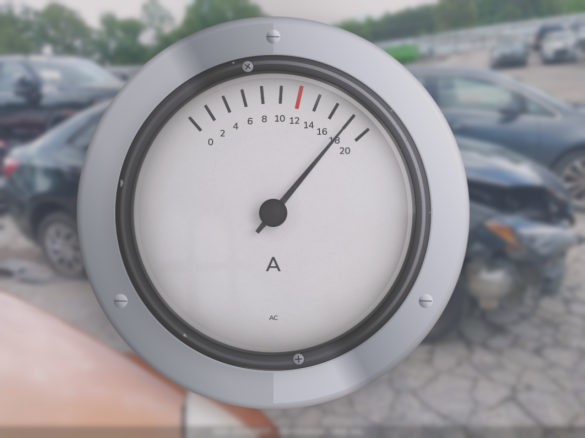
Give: 18 A
